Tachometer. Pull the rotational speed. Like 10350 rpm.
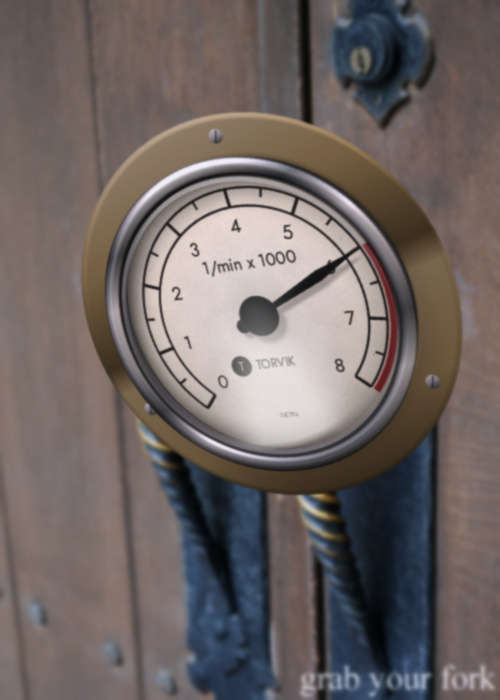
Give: 6000 rpm
